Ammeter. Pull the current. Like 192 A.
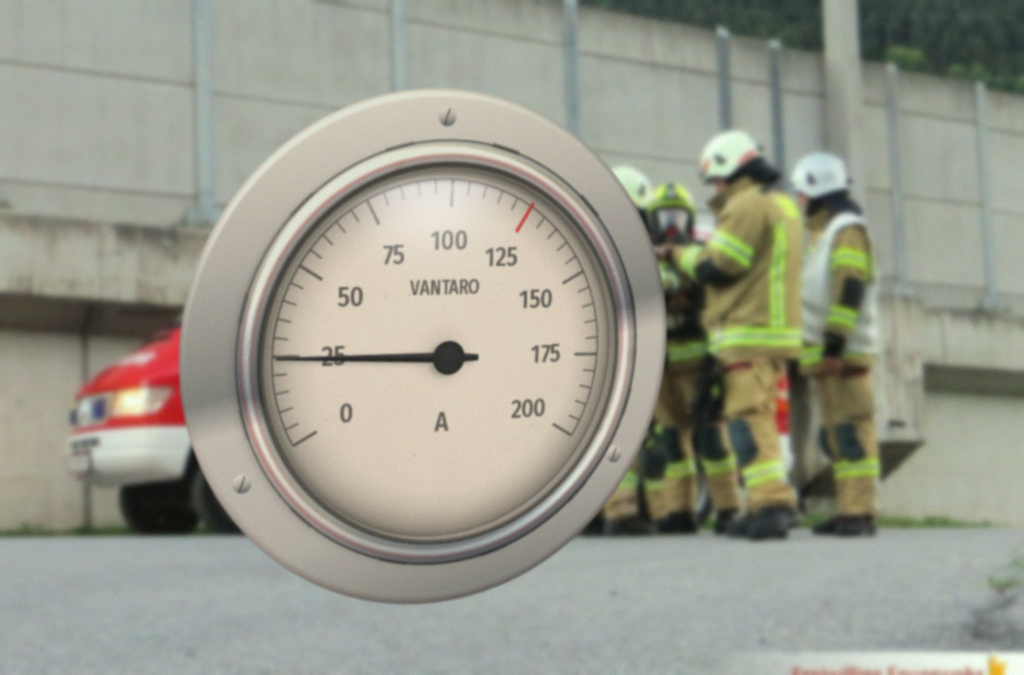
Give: 25 A
